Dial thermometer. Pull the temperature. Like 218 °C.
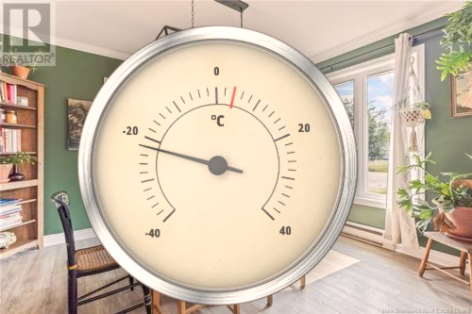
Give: -22 °C
